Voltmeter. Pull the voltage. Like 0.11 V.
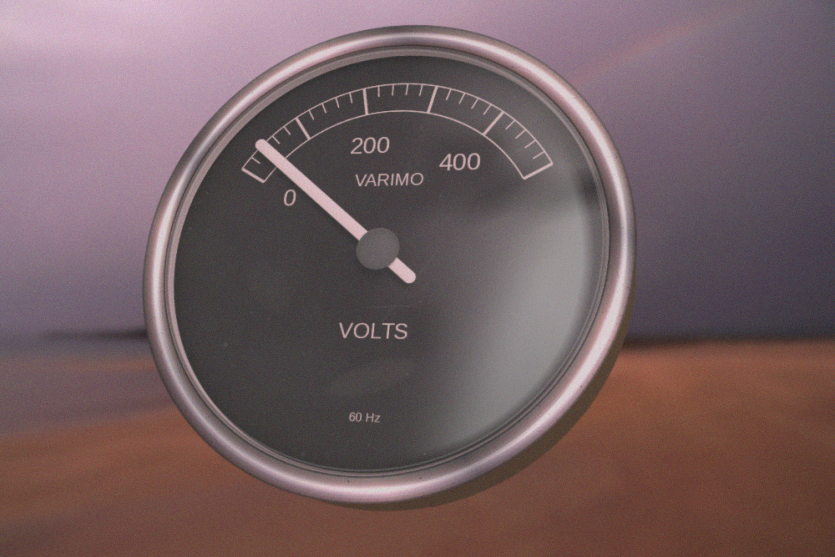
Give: 40 V
